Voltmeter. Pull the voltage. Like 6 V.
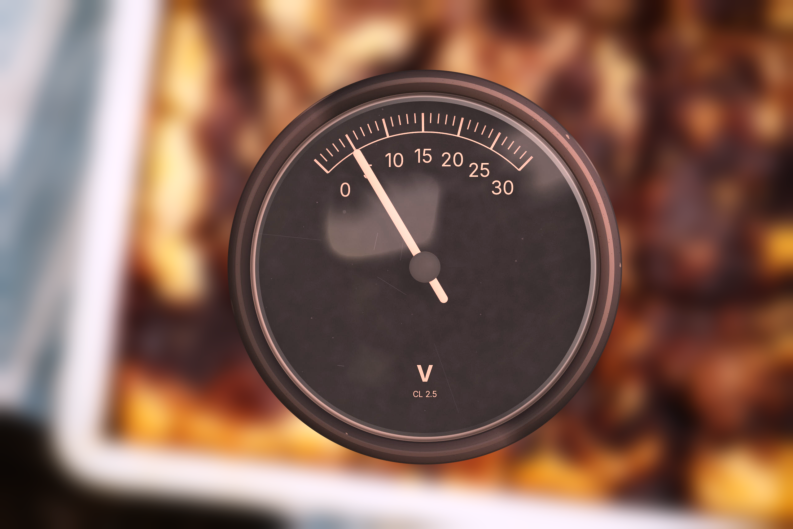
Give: 5 V
